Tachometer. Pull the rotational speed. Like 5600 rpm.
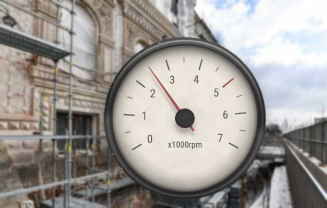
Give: 2500 rpm
